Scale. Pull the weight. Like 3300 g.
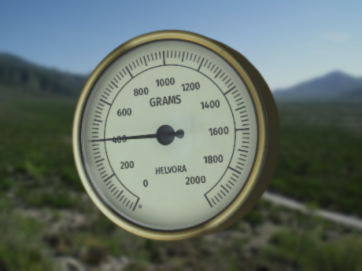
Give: 400 g
